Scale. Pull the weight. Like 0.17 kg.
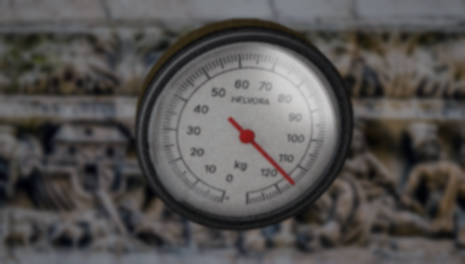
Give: 115 kg
